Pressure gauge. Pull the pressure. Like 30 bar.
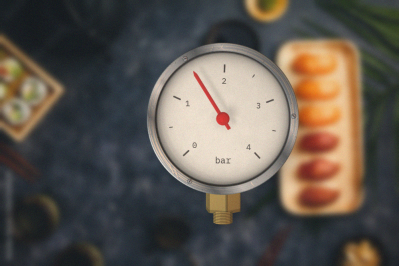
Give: 1.5 bar
